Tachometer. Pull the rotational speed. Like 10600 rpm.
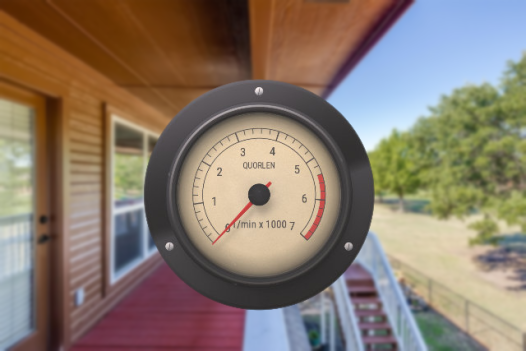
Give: 0 rpm
